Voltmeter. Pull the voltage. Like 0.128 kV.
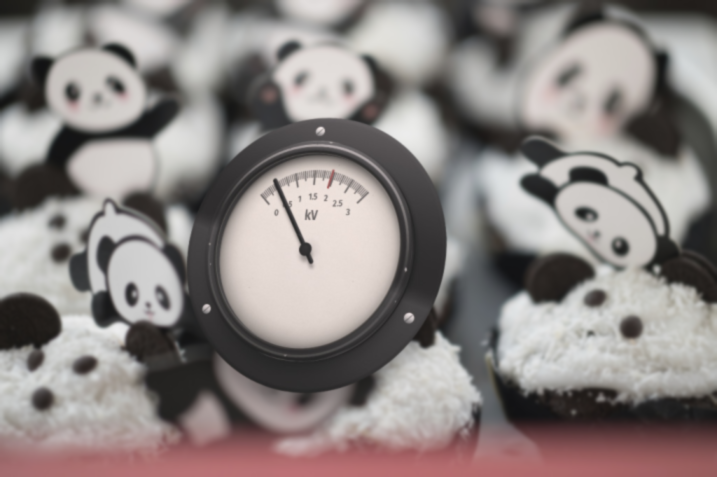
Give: 0.5 kV
